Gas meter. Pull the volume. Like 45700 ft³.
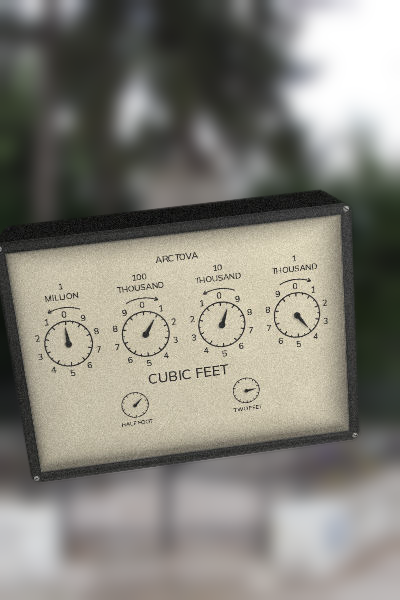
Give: 9400 ft³
